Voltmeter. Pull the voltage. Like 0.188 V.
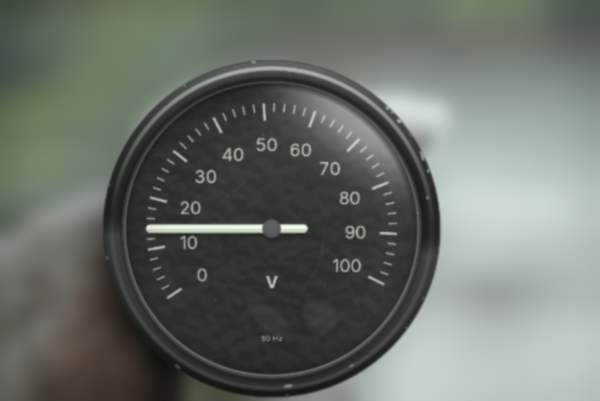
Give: 14 V
